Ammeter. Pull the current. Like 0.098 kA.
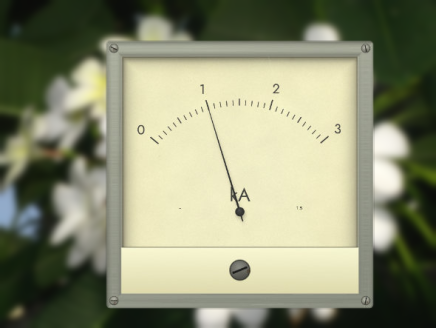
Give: 1 kA
